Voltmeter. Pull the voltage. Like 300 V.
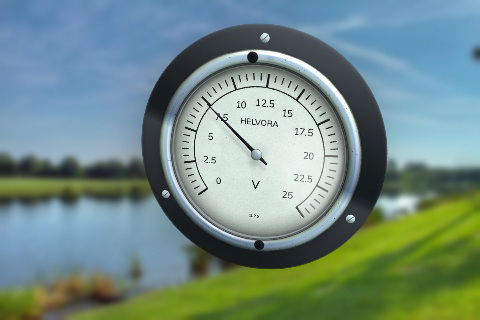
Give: 7.5 V
